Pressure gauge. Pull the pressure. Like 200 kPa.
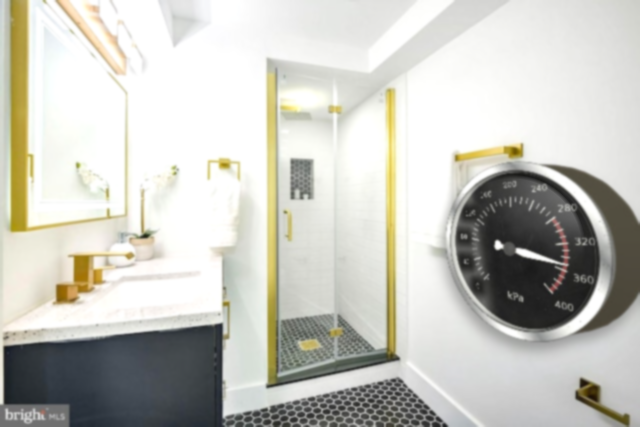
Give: 350 kPa
